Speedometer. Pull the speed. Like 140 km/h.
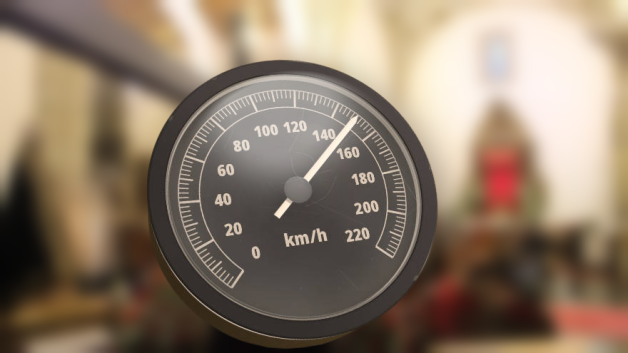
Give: 150 km/h
